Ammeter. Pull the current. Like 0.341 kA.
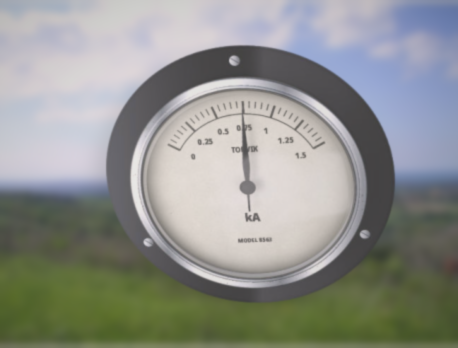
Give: 0.75 kA
